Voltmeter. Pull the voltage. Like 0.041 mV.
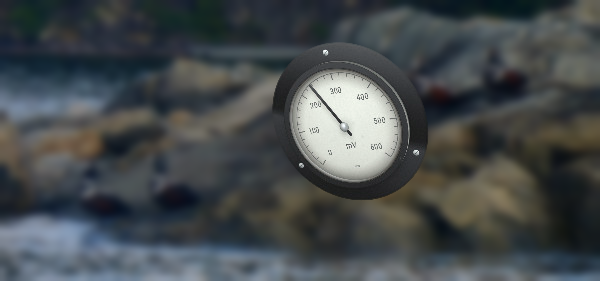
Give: 240 mV
